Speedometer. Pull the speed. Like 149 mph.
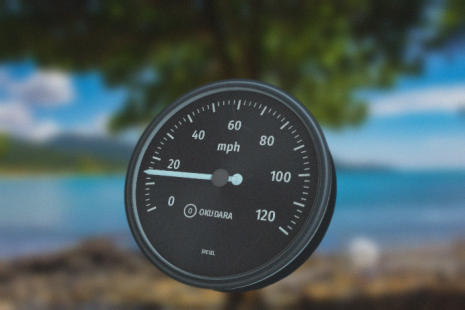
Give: 14 mph
